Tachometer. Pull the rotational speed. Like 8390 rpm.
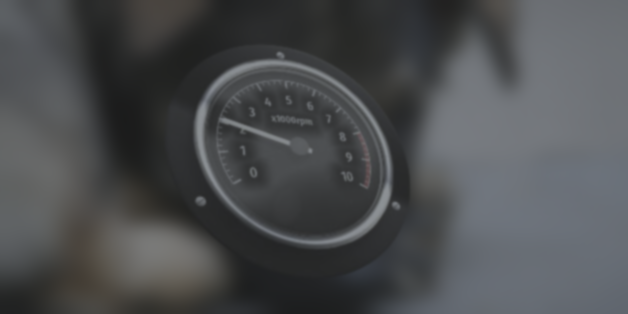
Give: 2000 rpm
